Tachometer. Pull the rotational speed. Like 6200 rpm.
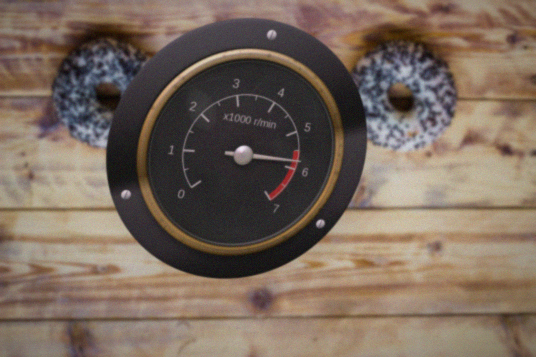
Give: 5750 rpm
